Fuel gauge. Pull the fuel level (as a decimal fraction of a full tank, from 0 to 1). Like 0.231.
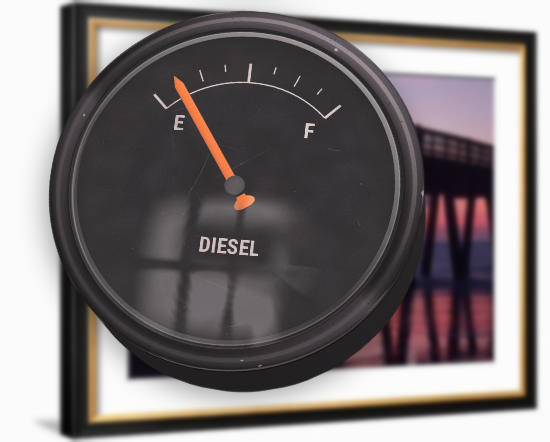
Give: 0.125
